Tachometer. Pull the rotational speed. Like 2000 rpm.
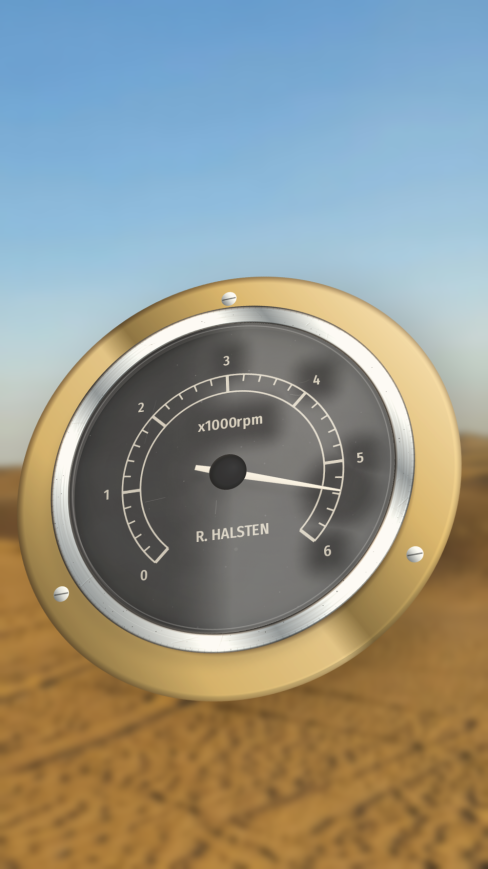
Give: 5400 rpm
